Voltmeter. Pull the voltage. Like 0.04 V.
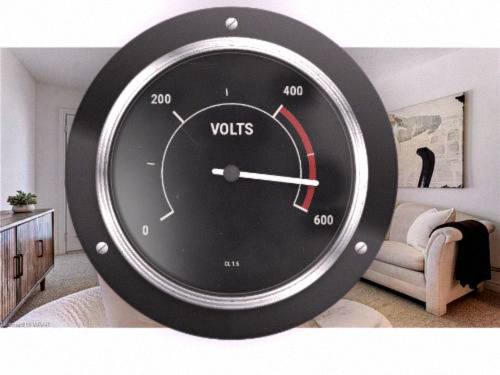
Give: 550 V
